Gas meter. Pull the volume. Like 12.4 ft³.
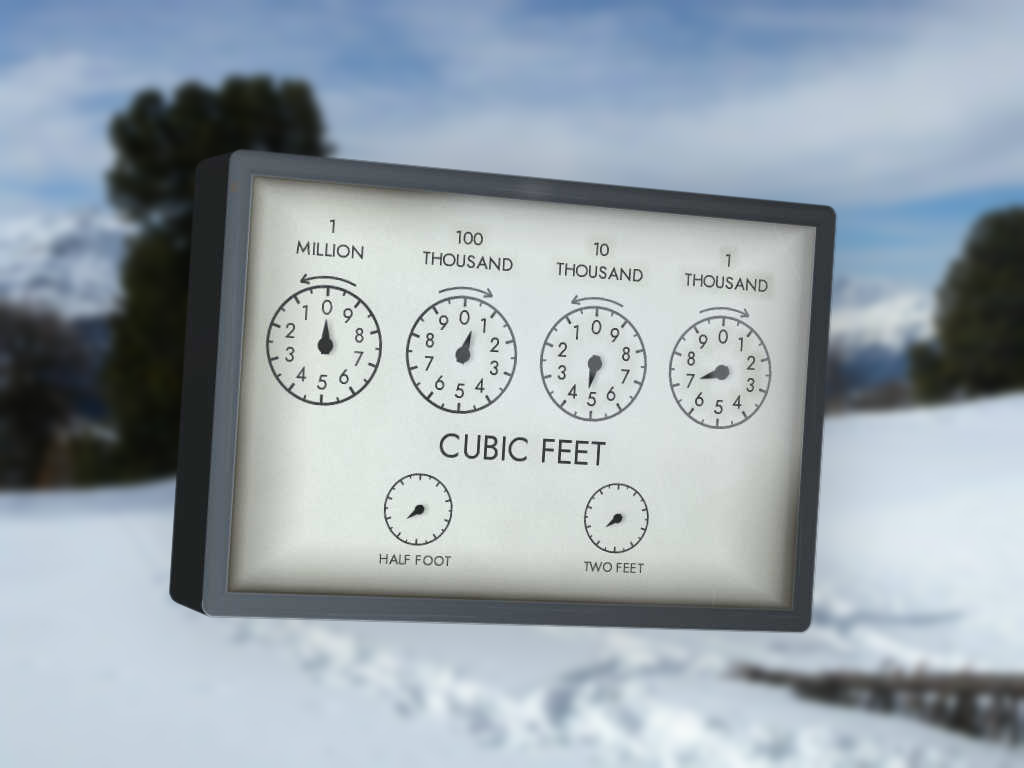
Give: 4700 ft³
